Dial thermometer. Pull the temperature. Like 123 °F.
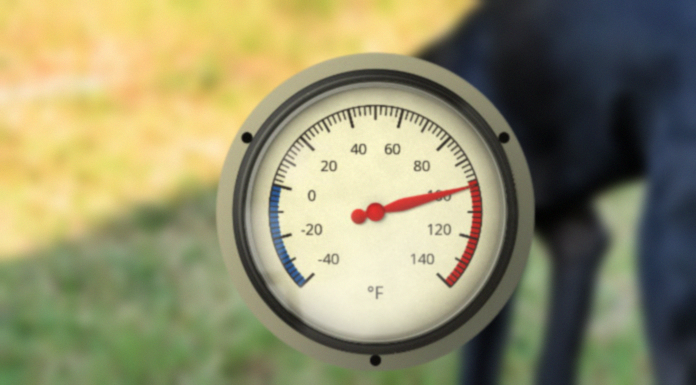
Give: 100 °F
